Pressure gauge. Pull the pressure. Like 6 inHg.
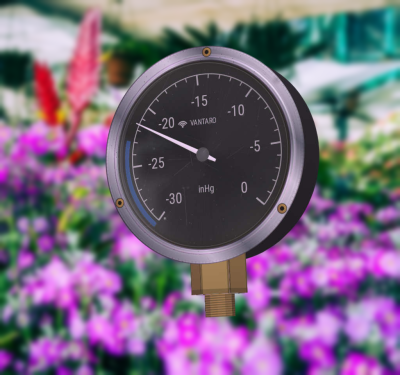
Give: -21.5 inHg
